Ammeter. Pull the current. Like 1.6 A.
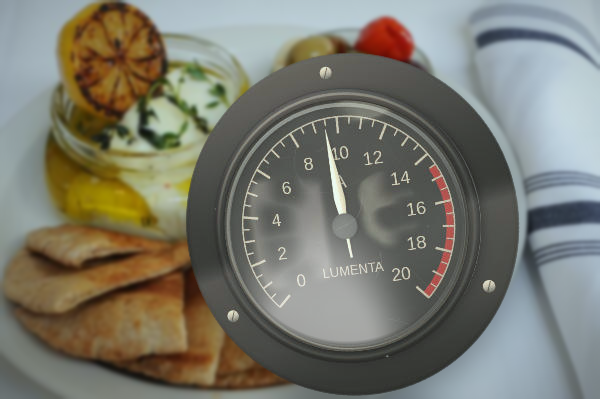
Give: 9.5 A
